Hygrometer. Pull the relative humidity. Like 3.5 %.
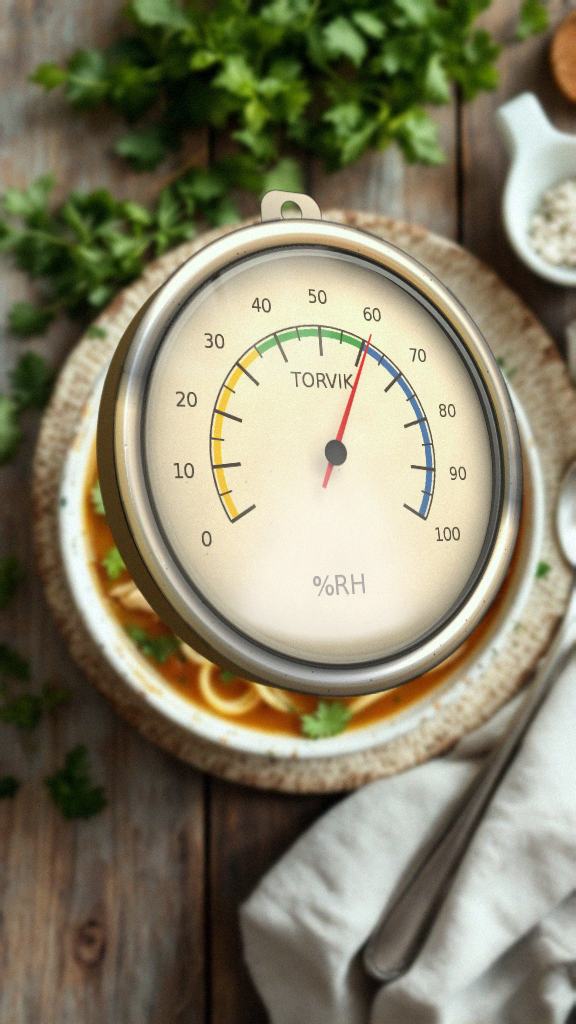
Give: 60 %
